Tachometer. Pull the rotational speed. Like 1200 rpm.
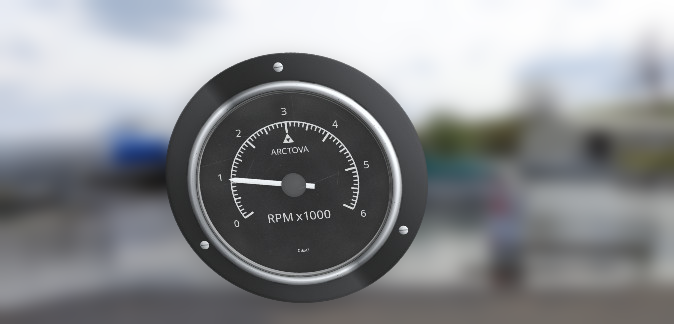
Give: 1000 rpm
